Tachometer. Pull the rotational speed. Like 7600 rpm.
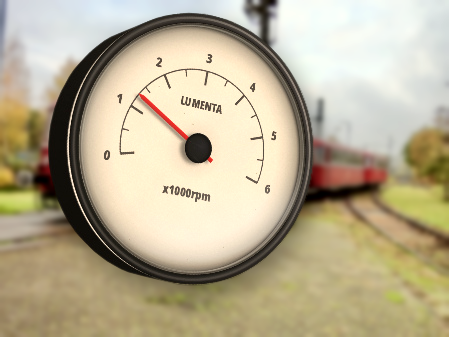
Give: 1250 rpm
